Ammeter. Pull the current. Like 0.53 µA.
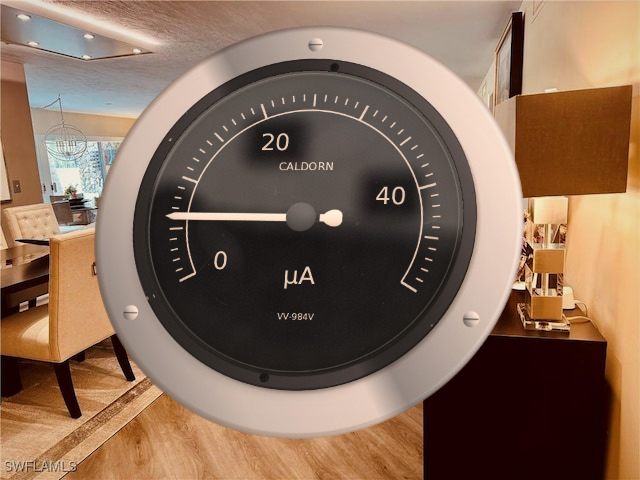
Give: 6 µA
